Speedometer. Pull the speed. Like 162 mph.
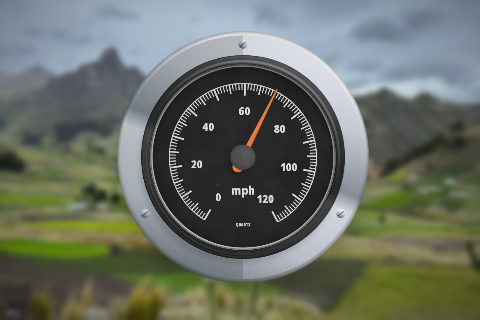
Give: 70 mph
